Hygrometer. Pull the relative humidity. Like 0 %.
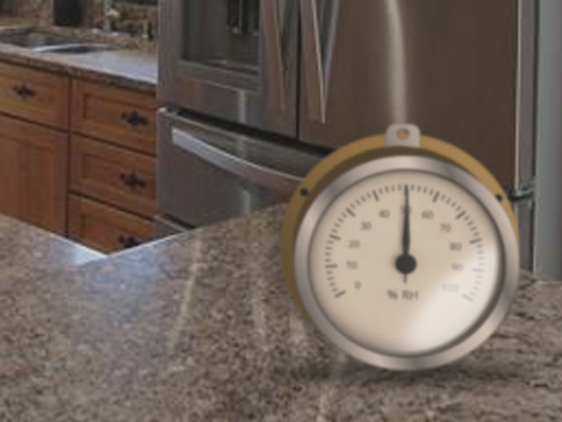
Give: 50 %
